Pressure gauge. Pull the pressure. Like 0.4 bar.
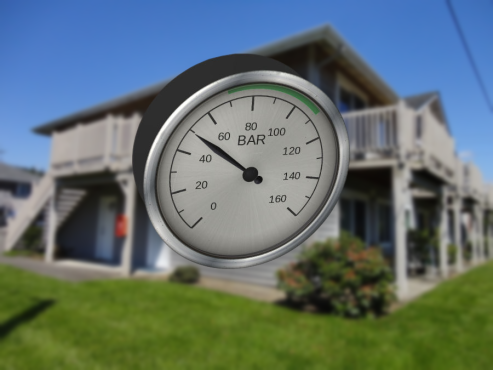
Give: 50 bar
